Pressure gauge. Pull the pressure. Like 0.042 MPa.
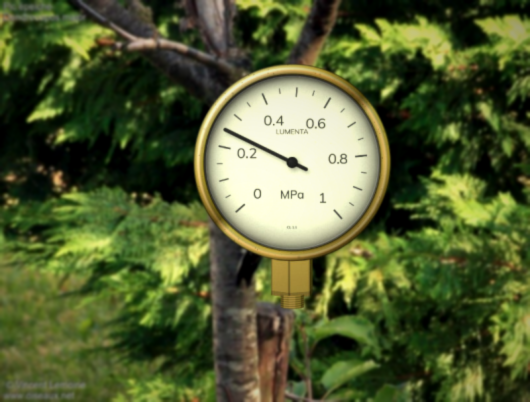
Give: 0.25 MPa
